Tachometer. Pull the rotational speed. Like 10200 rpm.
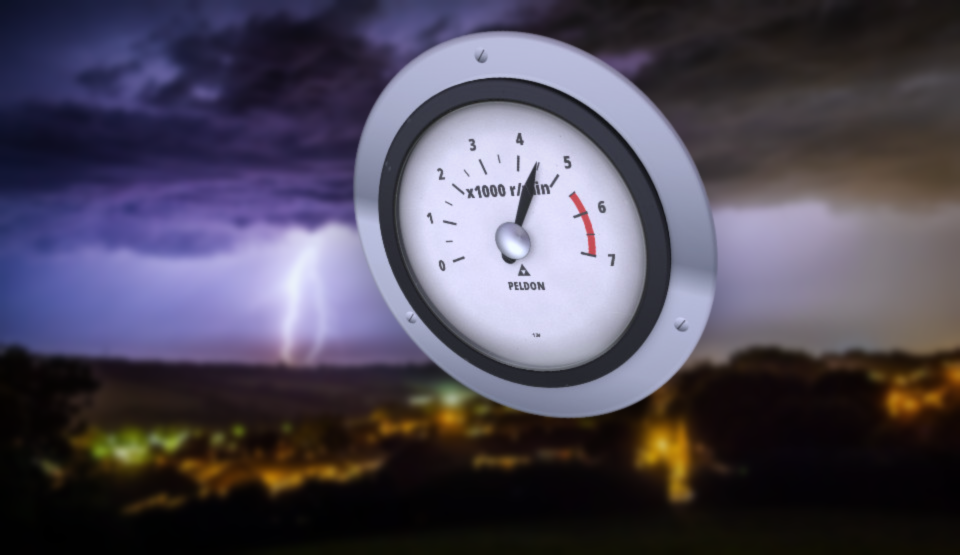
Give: 4500 rpm
